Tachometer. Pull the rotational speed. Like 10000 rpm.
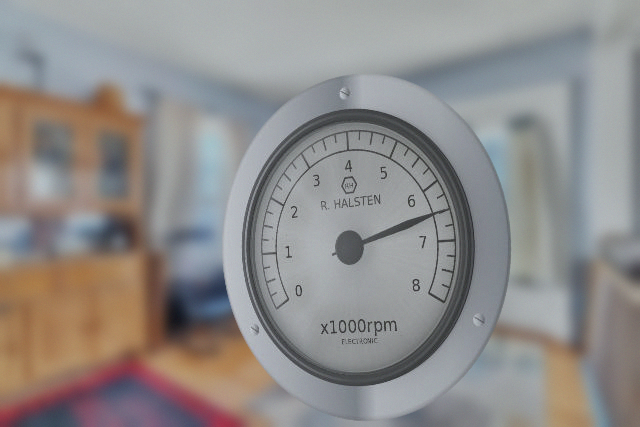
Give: 6500 rpm
